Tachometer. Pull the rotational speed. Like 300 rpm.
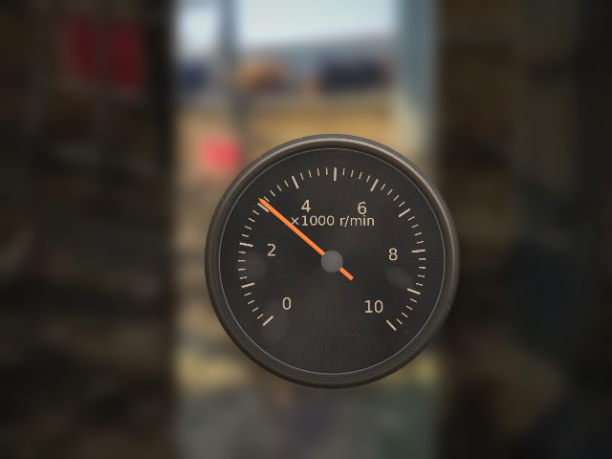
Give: 3100 rpm
